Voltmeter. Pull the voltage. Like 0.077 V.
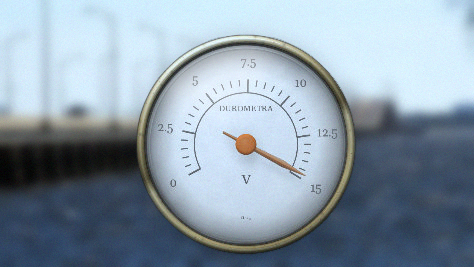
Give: 14.75 V
